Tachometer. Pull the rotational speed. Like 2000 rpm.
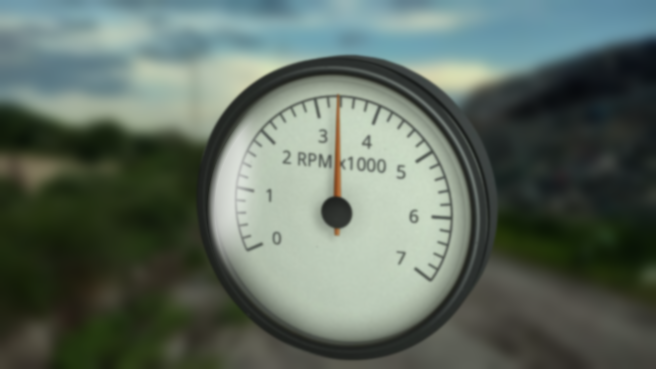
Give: 3400 rpm
